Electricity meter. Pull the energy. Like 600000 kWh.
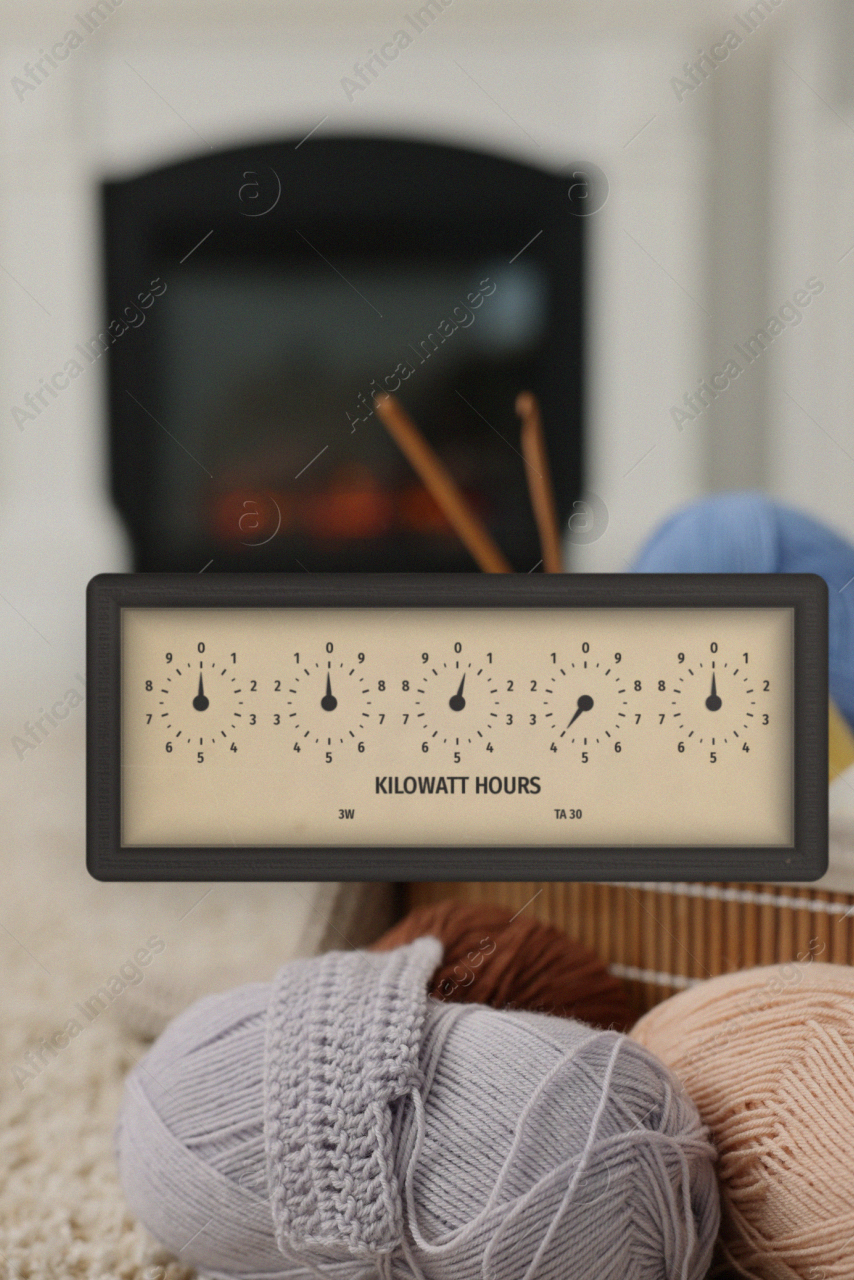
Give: 40 kWh
